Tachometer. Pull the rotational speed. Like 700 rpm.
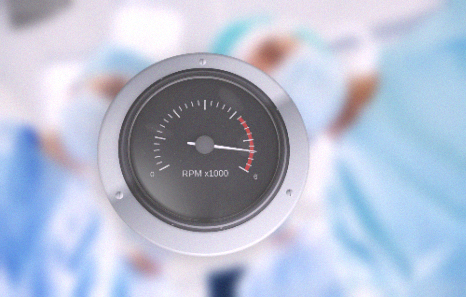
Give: 5400 rpm
